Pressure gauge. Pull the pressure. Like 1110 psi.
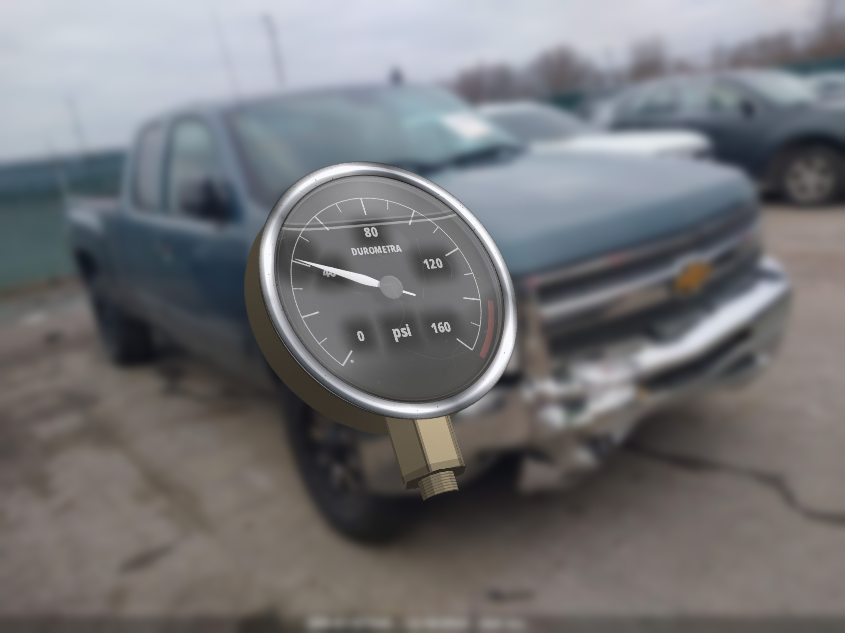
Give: 40 psi
